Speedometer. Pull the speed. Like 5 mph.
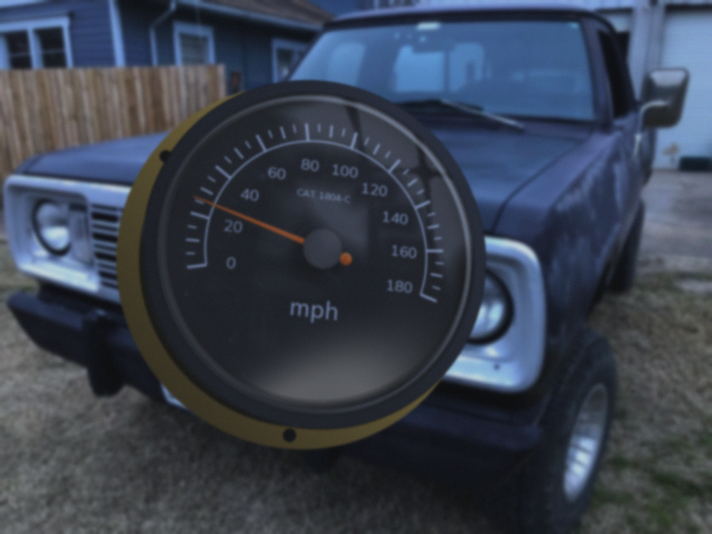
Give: 25 mph
